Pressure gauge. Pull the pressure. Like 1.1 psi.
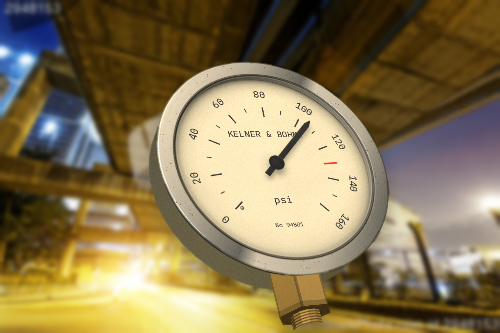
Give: 105 psi
